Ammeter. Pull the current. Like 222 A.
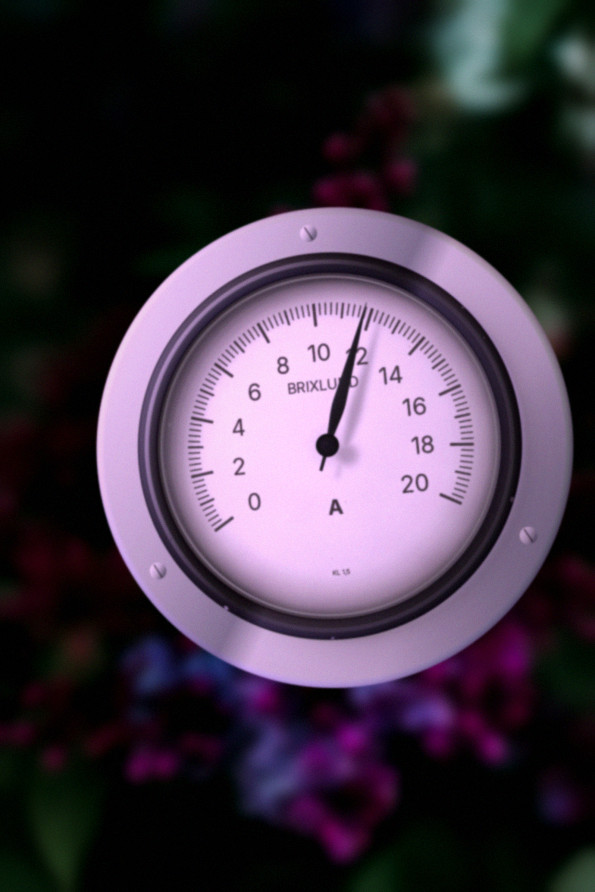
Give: 11.8 A
